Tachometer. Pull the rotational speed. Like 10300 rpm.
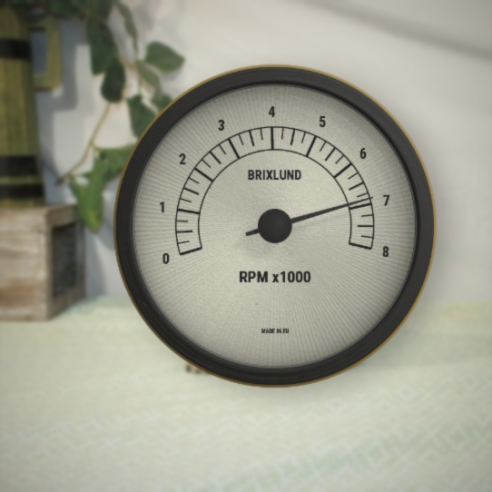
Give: 6875 rpm
